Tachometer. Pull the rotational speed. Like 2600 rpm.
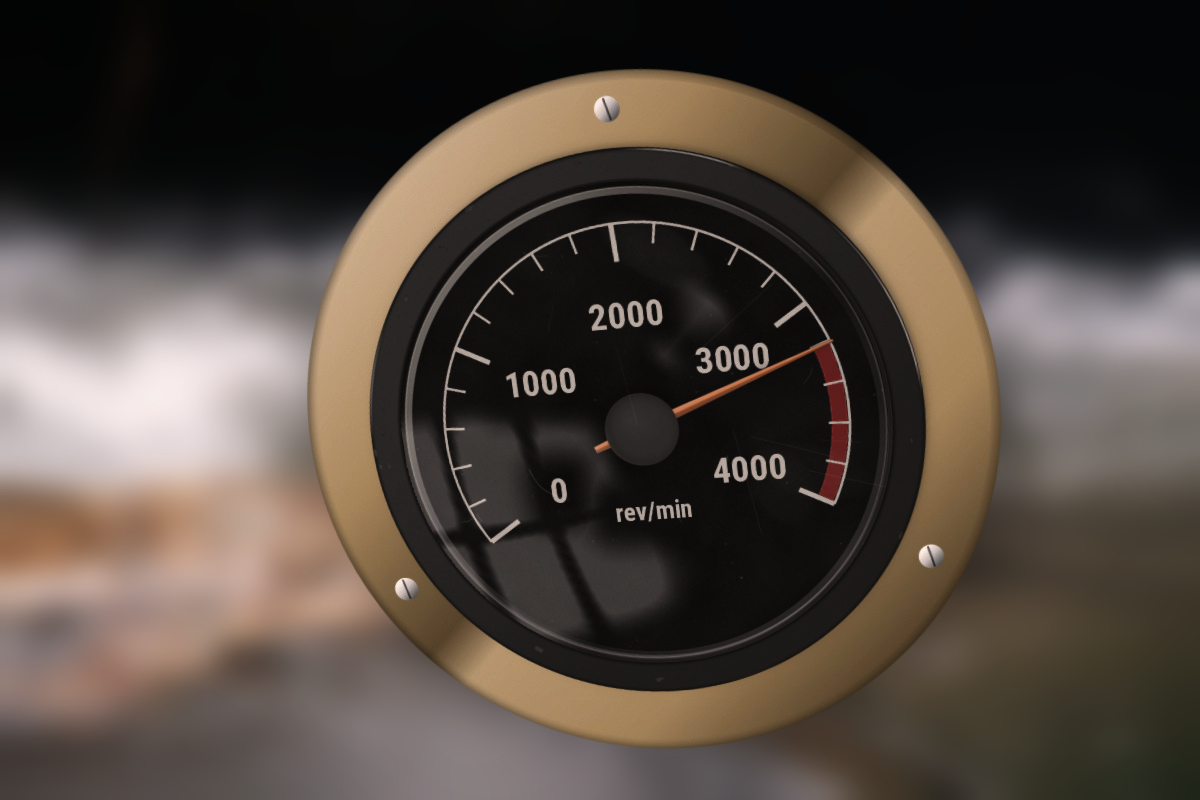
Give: 3200 rpm
